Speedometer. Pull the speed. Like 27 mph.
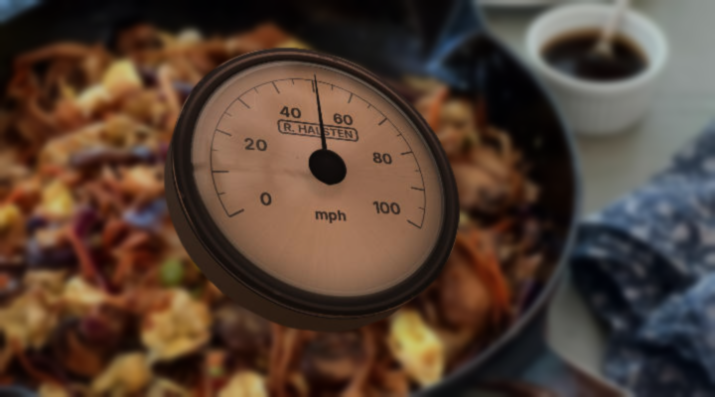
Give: 50 mph
